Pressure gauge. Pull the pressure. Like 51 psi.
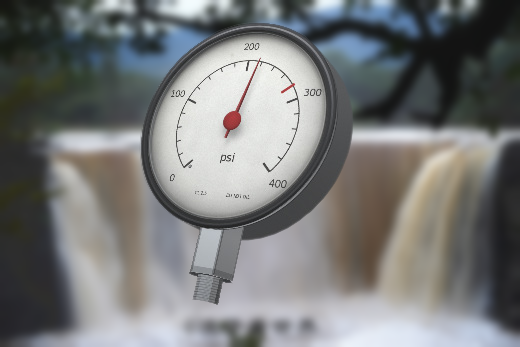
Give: 220 psi
